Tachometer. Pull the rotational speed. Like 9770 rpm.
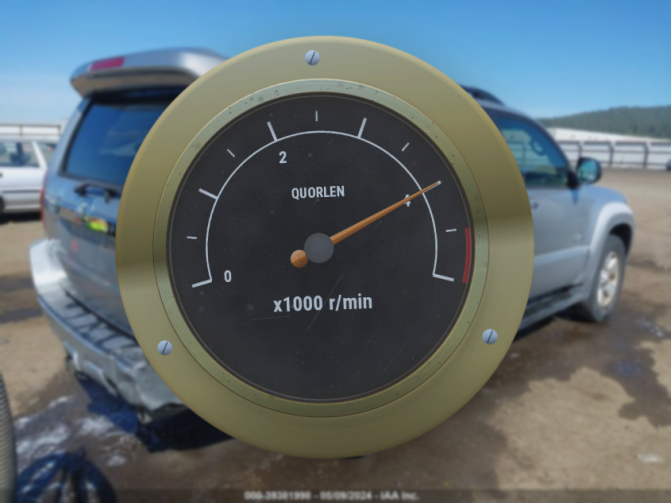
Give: 4000 rpm
